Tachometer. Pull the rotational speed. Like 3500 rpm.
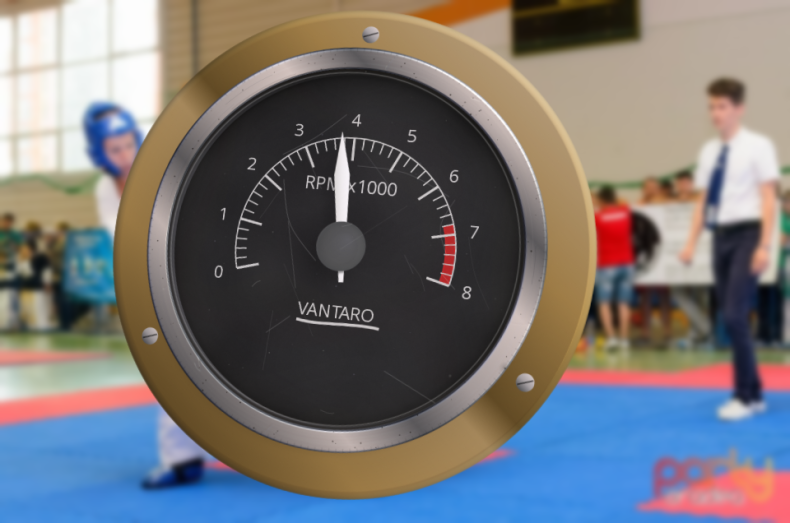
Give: 3800 rpm
